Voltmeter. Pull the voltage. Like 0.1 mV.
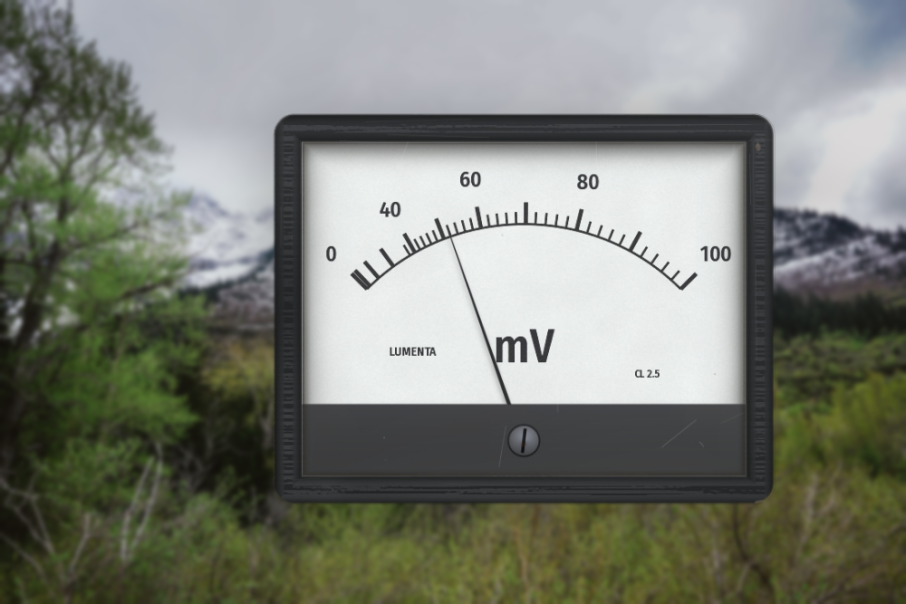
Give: 52 mV
